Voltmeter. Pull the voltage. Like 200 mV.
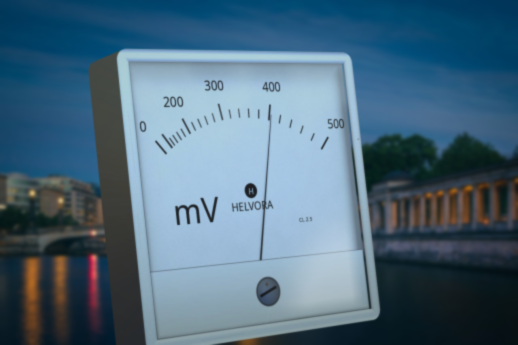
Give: 400 mV
